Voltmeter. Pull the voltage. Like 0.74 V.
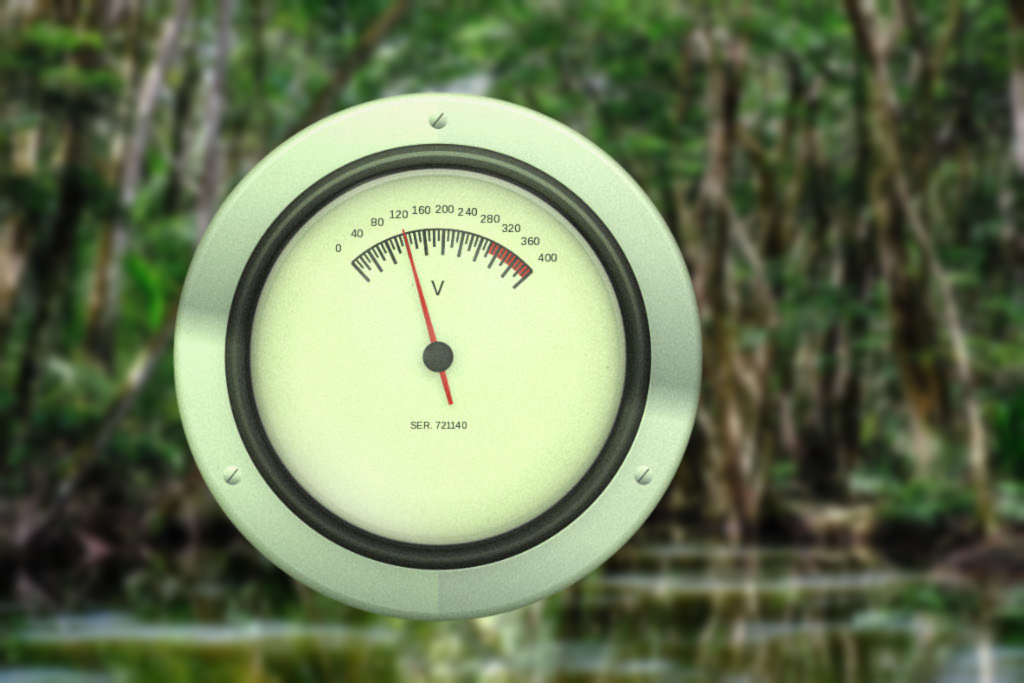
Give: 120 V
